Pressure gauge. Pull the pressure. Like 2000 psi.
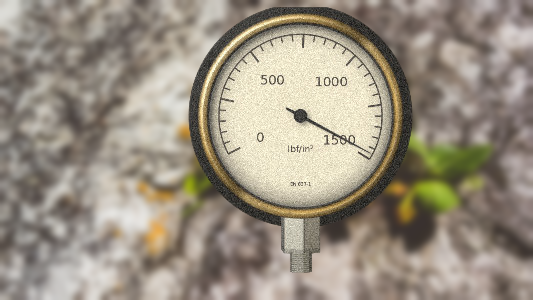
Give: 1475 psi
